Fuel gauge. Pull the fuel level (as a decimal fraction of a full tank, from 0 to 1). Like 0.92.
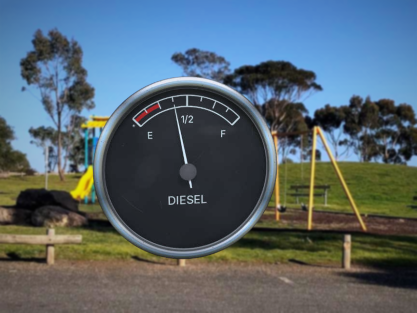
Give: 0.375
